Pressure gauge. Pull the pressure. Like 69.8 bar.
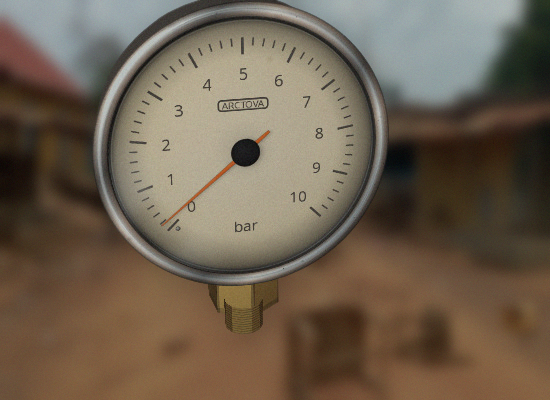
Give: 0.2 bar
